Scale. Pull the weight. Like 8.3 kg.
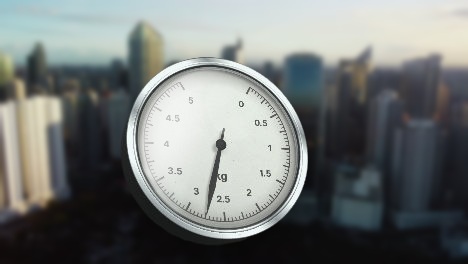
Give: 2.75 kg
